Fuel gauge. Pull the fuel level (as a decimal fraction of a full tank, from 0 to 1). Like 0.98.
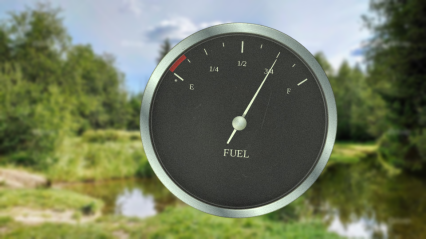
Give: 0.75
